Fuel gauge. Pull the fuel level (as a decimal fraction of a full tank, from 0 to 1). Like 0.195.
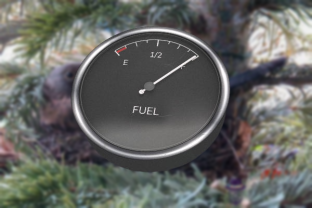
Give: 1
